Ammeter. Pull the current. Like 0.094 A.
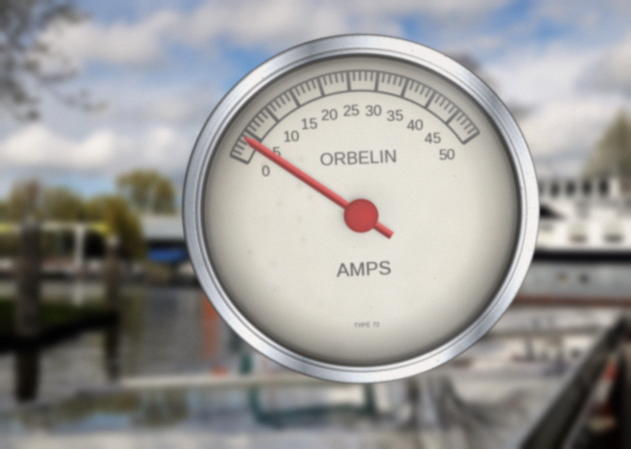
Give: 4 A
